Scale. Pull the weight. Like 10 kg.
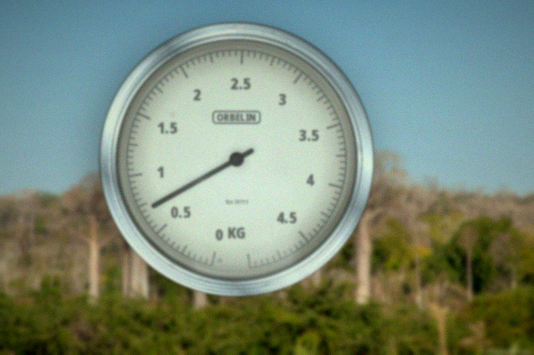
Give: 0.7 kg
